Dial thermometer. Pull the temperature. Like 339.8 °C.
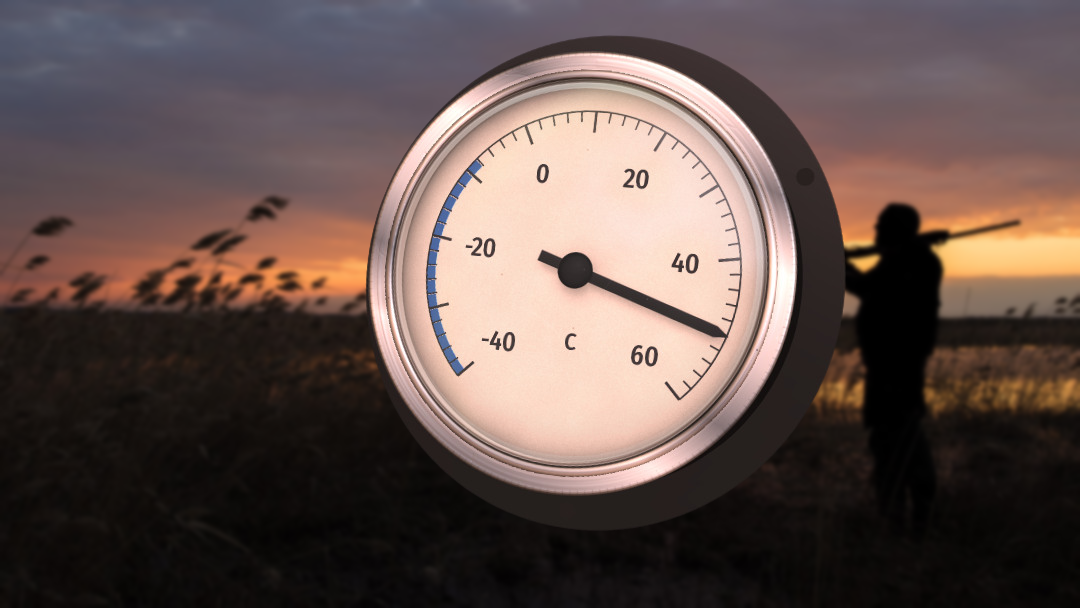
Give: 50 °C
